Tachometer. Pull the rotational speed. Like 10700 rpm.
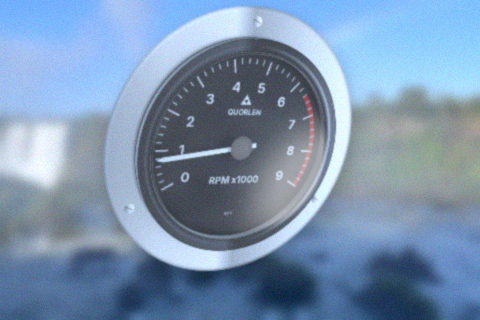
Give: 800 rpm
